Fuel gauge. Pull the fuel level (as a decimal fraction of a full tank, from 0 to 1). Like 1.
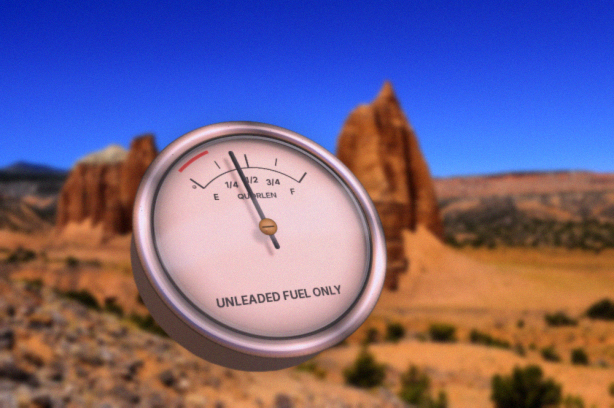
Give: 0.375
